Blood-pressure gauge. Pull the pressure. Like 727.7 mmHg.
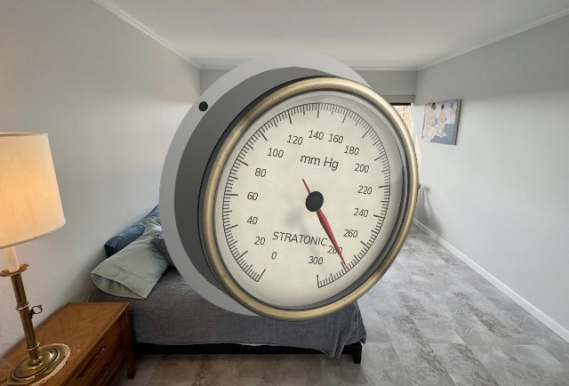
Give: 280 mmHg
